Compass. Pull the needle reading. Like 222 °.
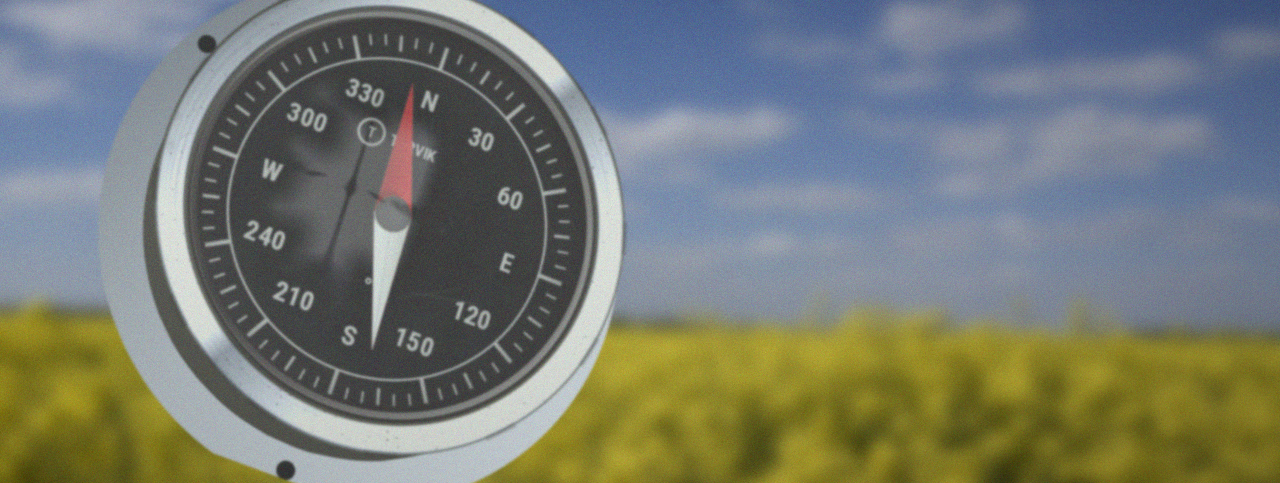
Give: 350 °
